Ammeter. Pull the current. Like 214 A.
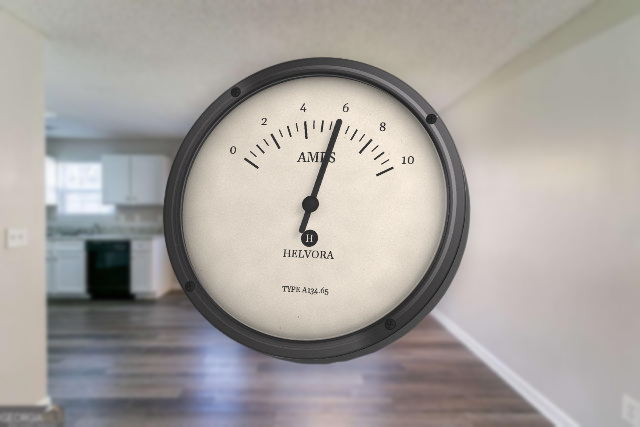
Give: 6 A
